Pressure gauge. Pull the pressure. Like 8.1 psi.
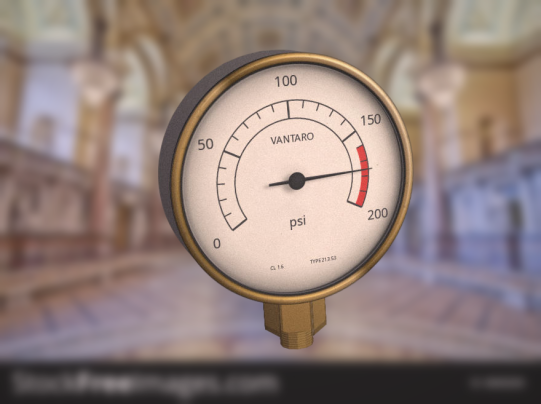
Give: 175 psi
